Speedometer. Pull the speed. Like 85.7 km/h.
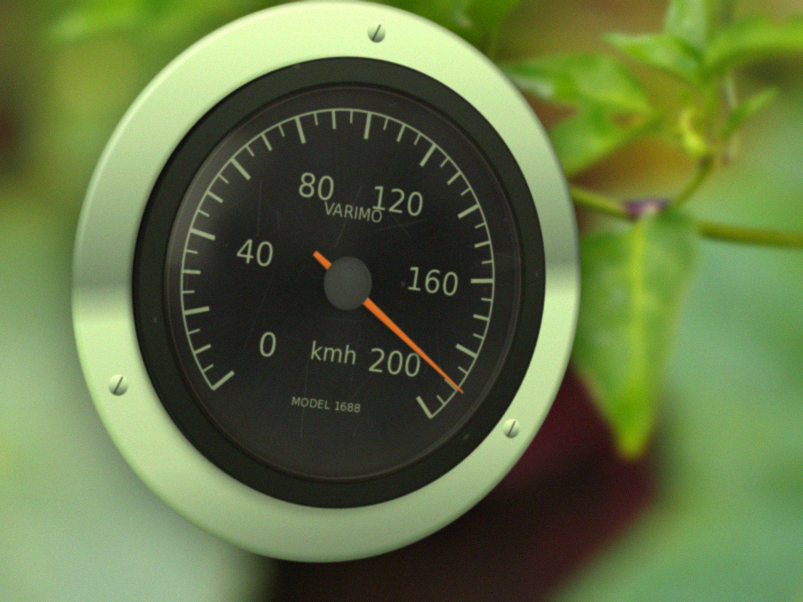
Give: 190 km/h
